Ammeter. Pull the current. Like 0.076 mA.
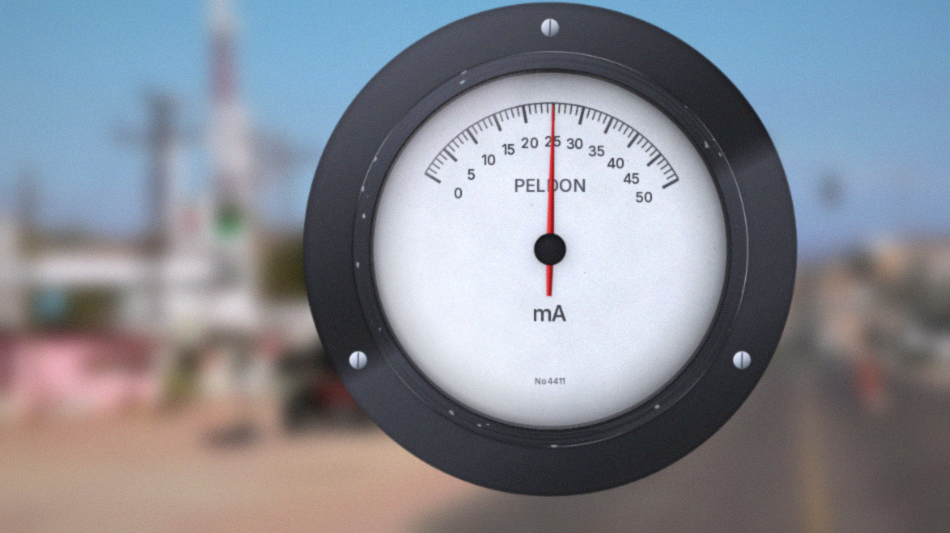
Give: 25 mA
